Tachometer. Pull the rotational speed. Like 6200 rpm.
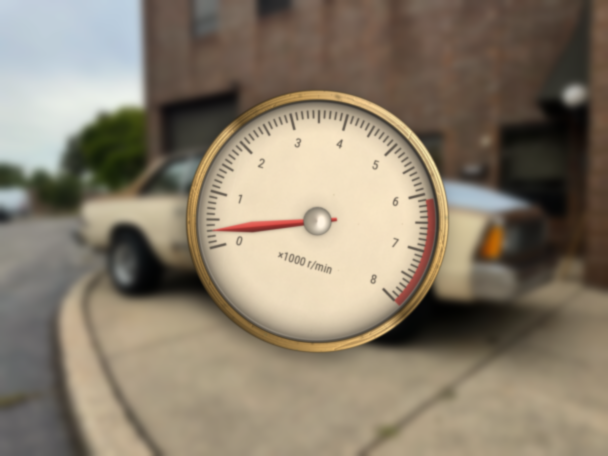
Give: 300 rpm
